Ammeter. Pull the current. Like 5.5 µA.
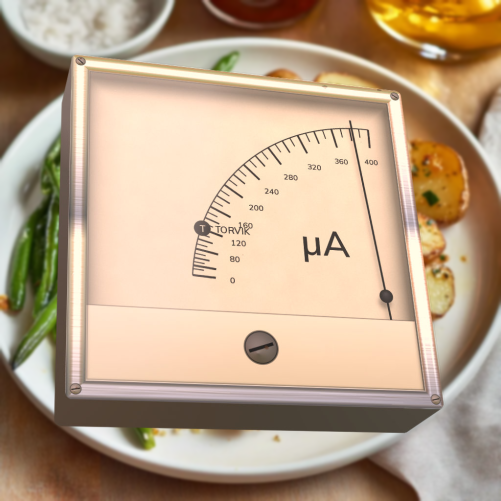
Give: 380 µA
